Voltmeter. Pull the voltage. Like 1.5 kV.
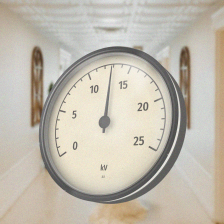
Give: 13 kV
